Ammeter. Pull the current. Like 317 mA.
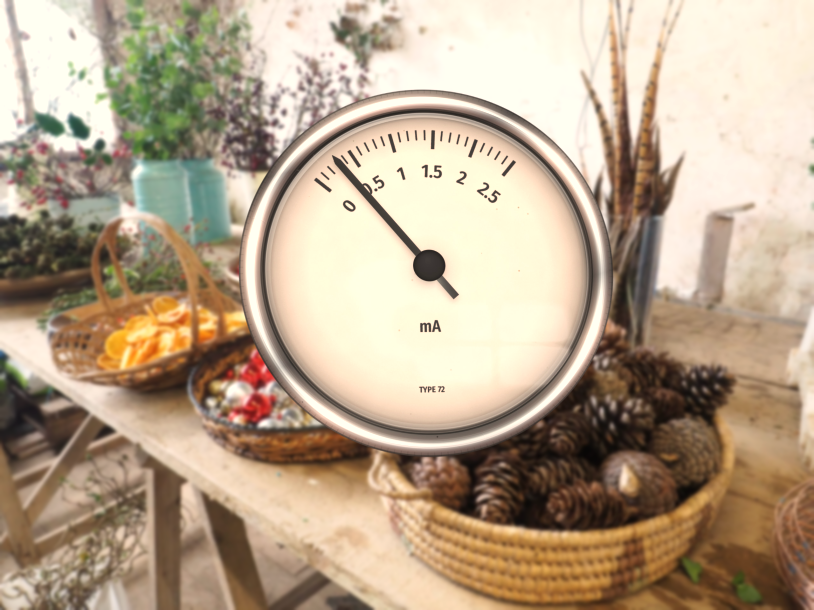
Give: 0.3 mA
